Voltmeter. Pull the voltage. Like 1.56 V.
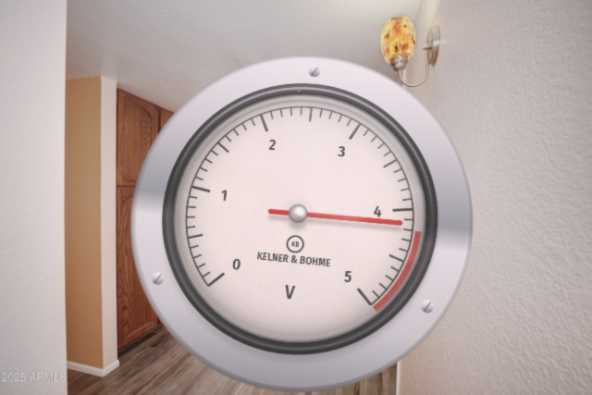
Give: 4.15 V
